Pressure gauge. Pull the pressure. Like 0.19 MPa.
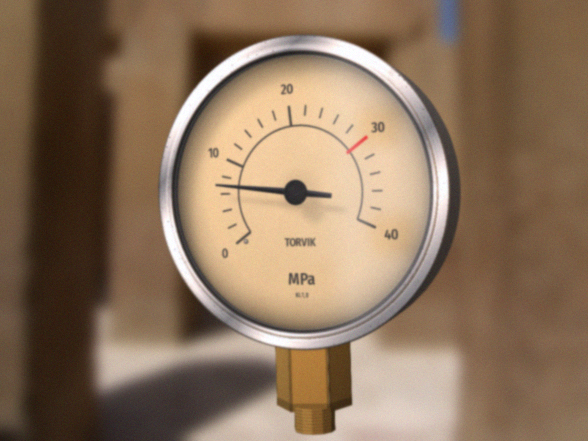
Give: 7 MPa
